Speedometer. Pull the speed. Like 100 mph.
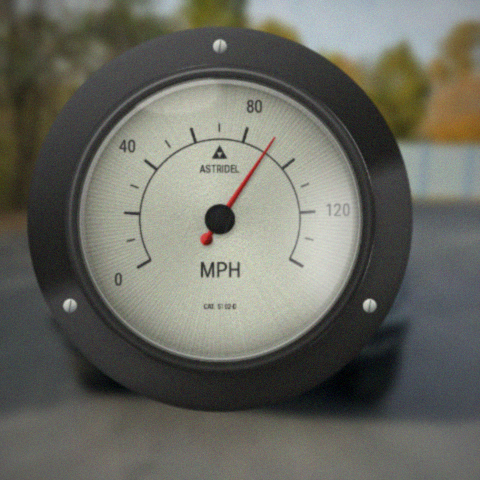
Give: 90 mph
